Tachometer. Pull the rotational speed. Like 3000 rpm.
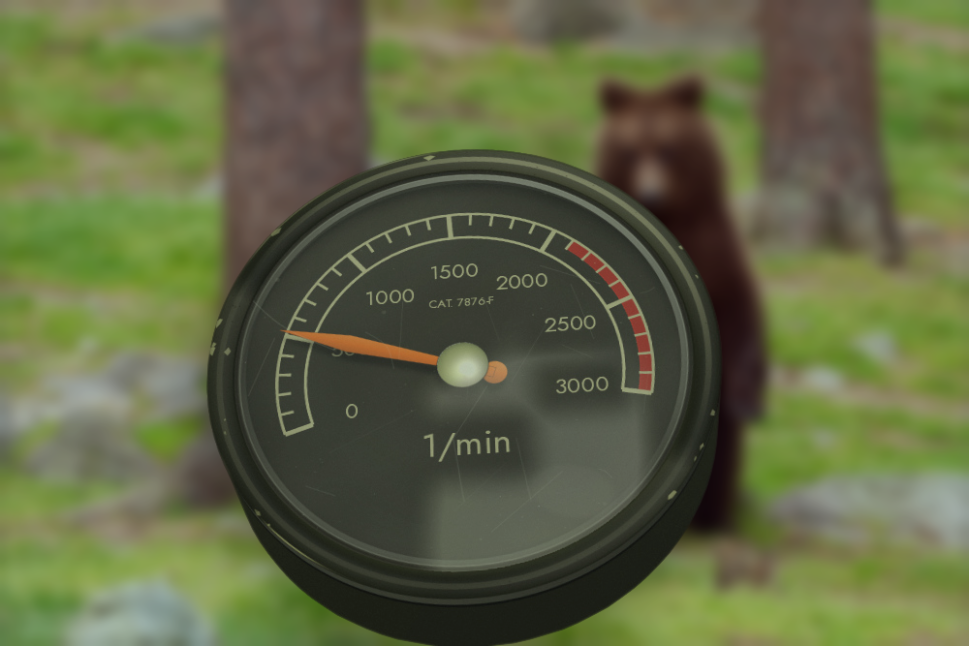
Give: 500 rpm
